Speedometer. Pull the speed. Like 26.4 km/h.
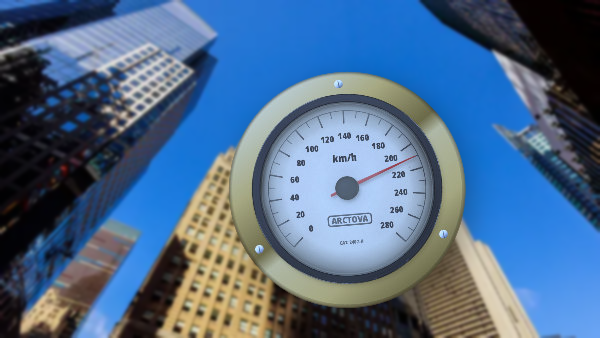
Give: 210 km/h
